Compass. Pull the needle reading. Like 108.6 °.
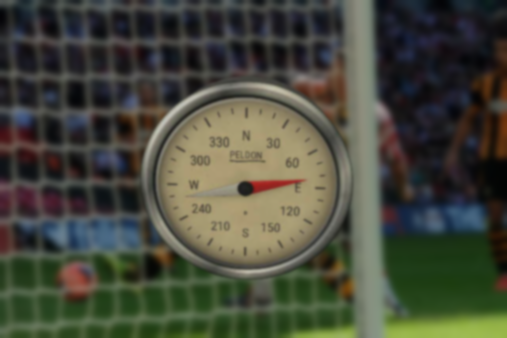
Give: 80 °
